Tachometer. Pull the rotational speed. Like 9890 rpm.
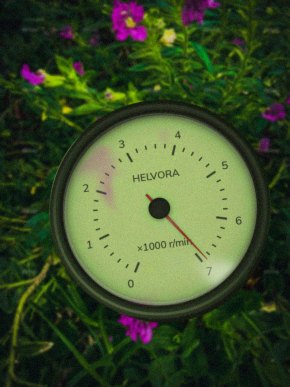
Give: 6900 rpm
